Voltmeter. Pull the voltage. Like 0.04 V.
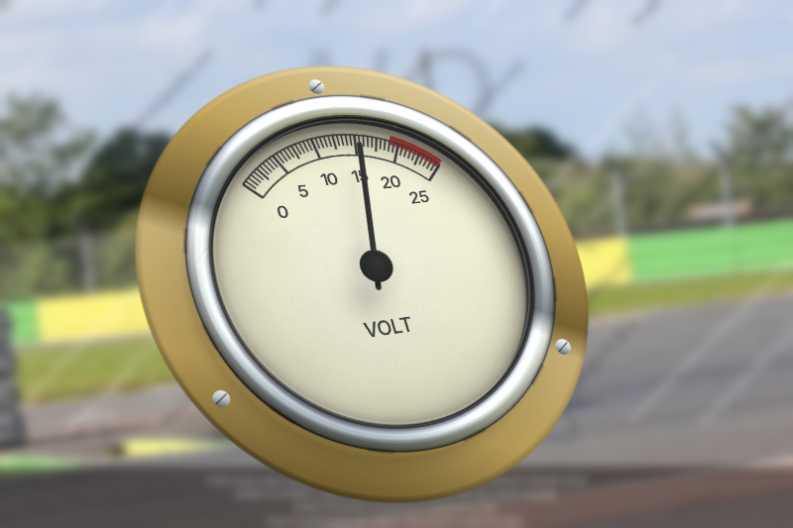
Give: 15 V
